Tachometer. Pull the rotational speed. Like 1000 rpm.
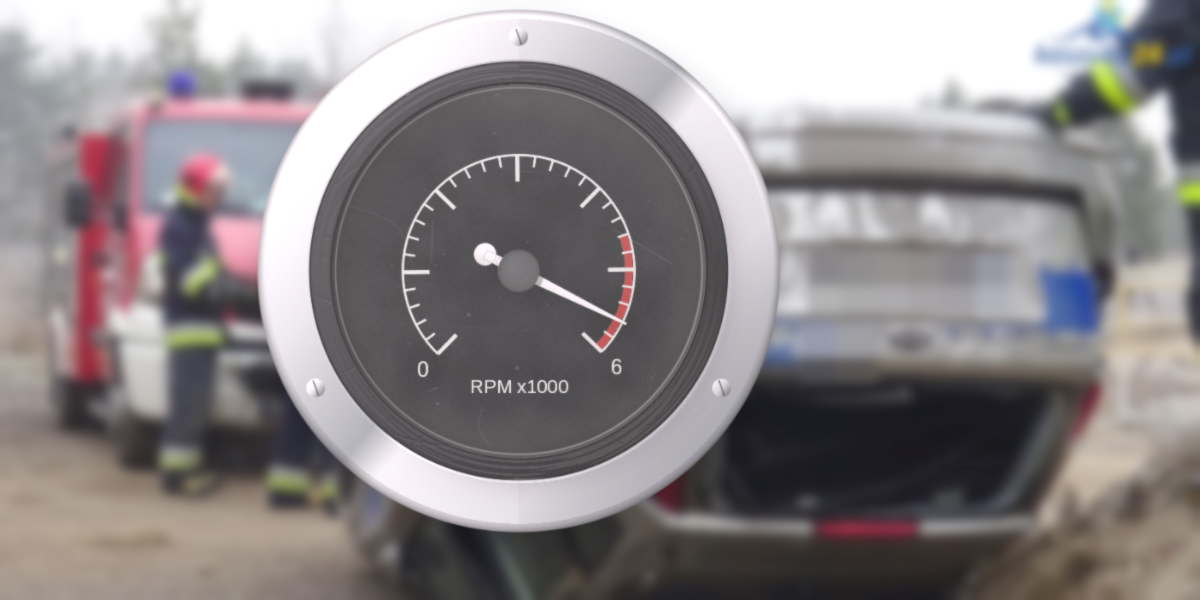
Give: 5600 rpm
